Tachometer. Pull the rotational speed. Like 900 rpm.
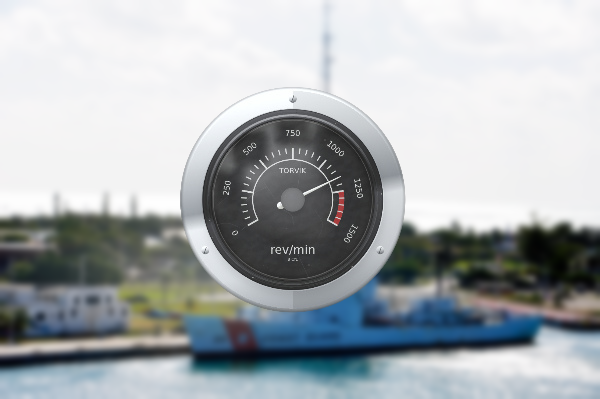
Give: 1150 rpm
